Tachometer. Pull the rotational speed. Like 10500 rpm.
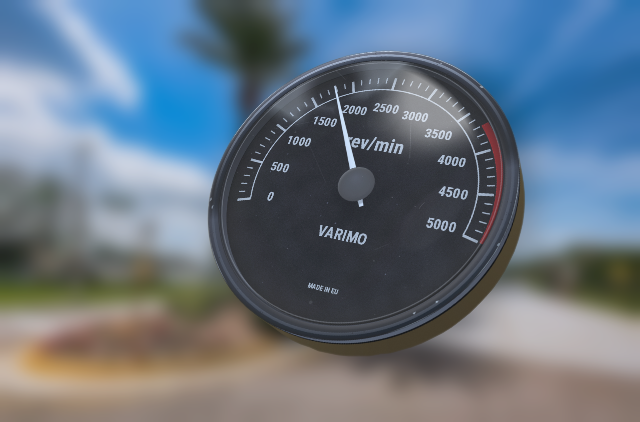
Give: 1800 rpm
